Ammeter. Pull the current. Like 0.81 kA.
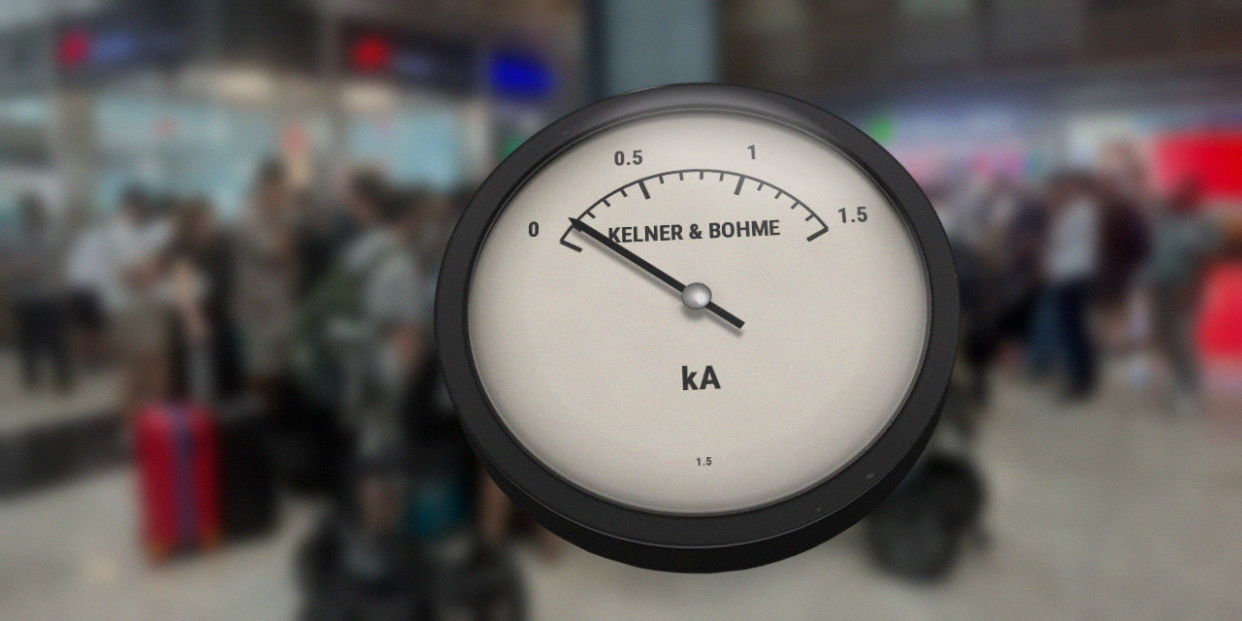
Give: 0.1 kA
